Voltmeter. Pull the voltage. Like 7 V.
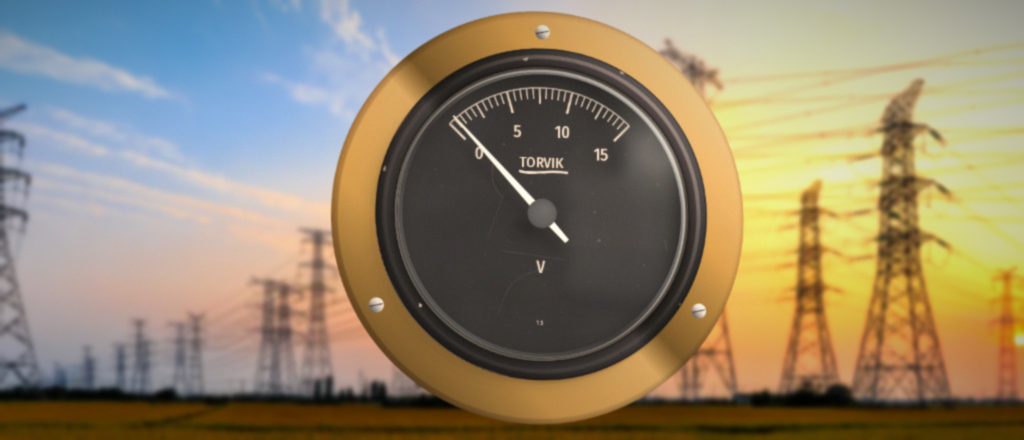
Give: 0.5 V
